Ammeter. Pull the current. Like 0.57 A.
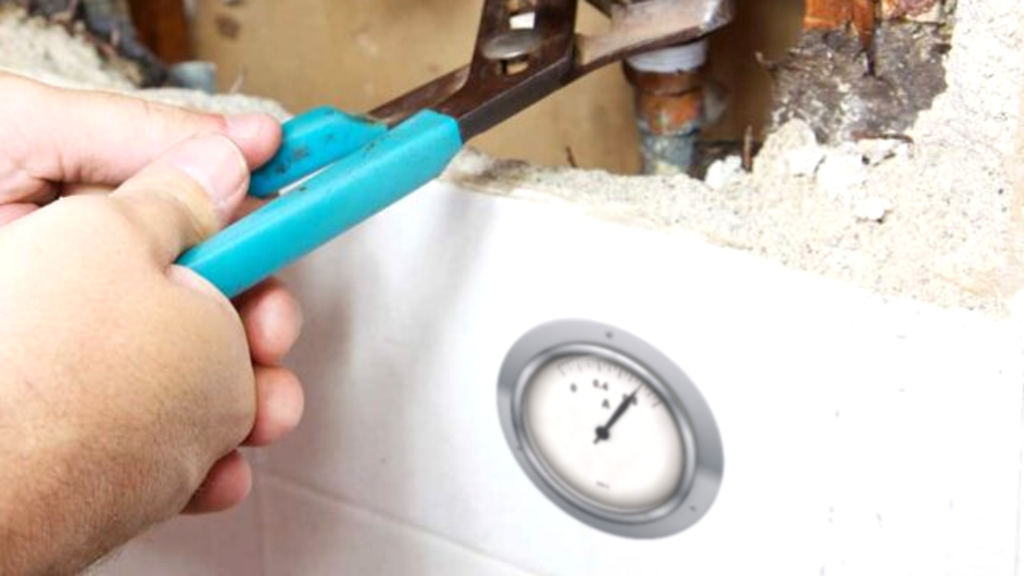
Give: 0.8 A
